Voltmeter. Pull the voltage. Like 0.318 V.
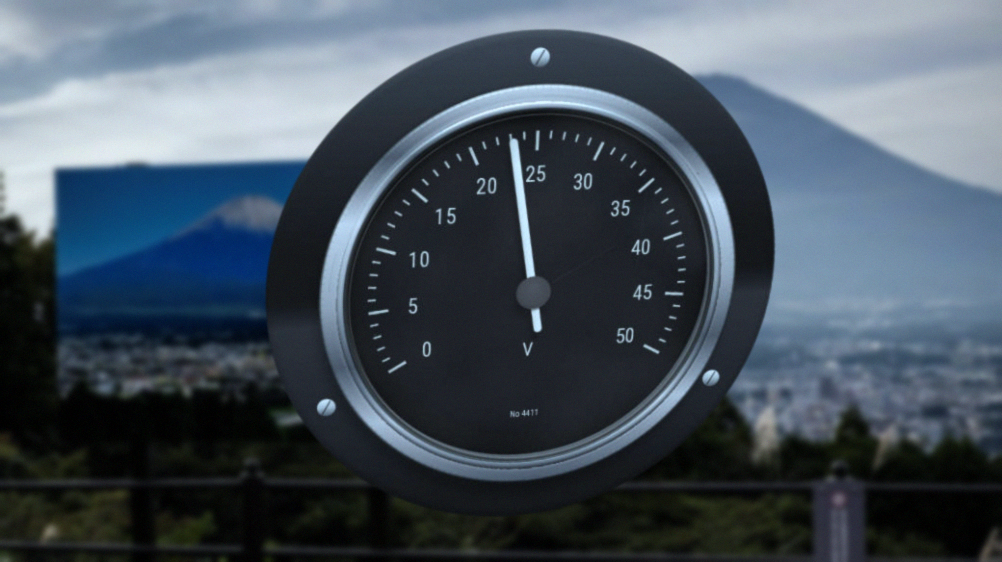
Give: 23 V
